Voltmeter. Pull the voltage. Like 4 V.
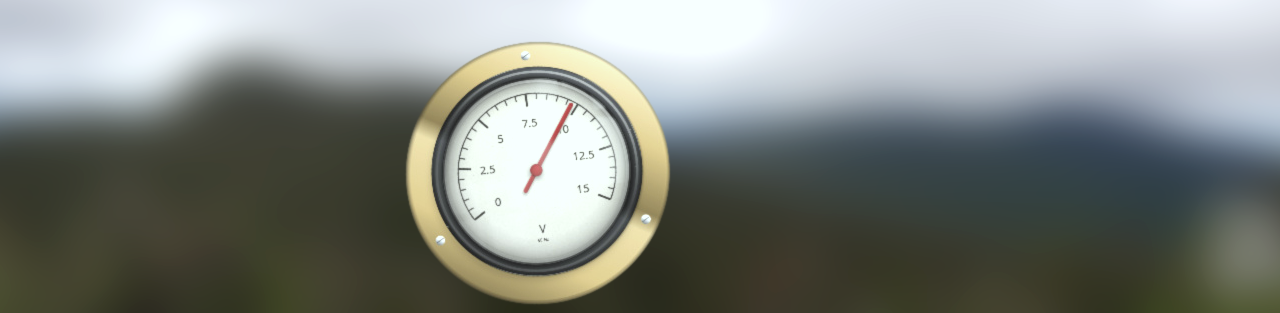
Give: 9.75 V
